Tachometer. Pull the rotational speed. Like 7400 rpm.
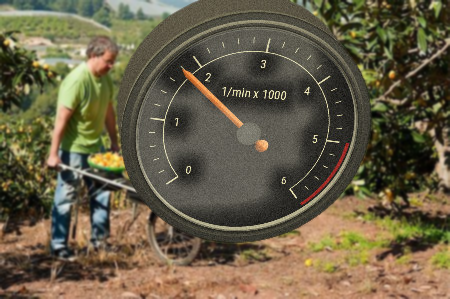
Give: 1800 rpm
